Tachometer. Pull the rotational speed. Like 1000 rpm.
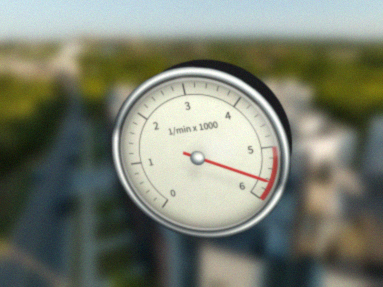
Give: 5600 rpm
